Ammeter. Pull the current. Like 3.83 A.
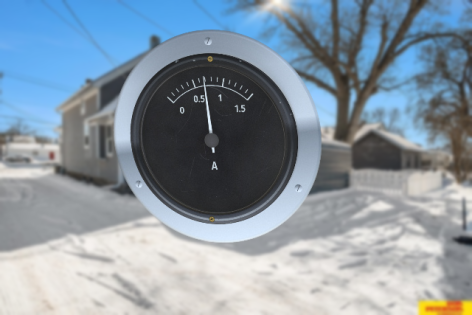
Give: 0.7 A
